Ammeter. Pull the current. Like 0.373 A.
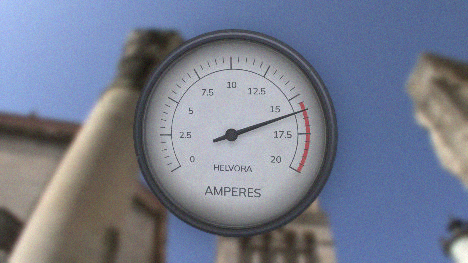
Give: 16 A
